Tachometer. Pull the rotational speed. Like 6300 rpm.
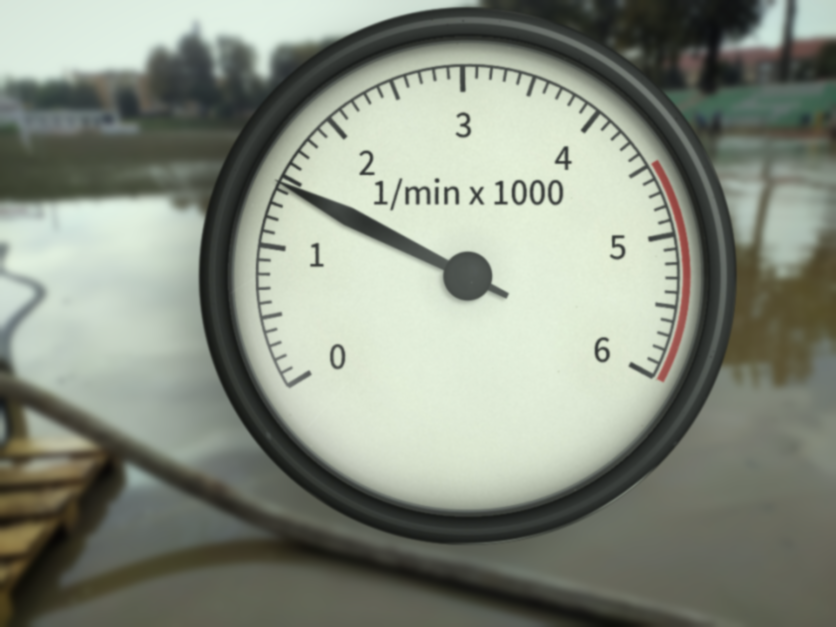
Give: 1450 rpm
